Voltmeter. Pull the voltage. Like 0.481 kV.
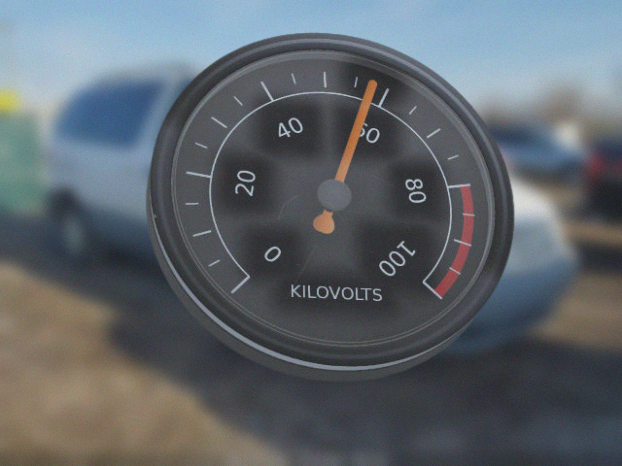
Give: 57.5 kV
